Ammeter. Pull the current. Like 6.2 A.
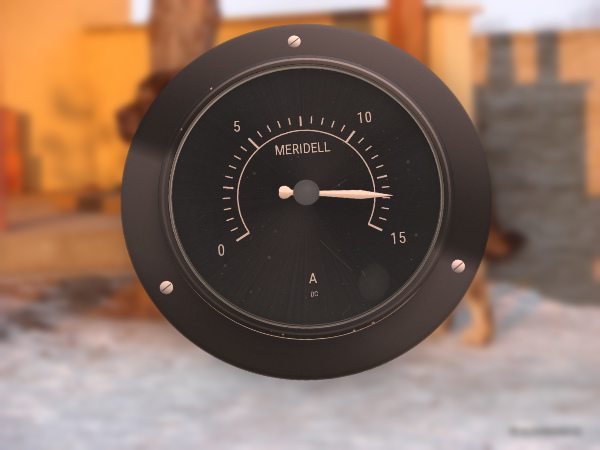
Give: 13.5 A
